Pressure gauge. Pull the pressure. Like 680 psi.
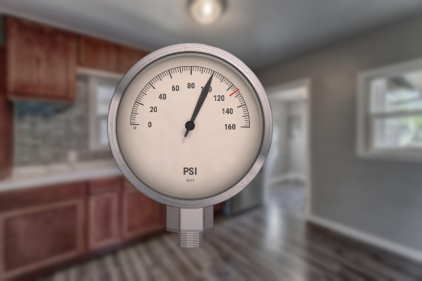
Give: 100 psi
